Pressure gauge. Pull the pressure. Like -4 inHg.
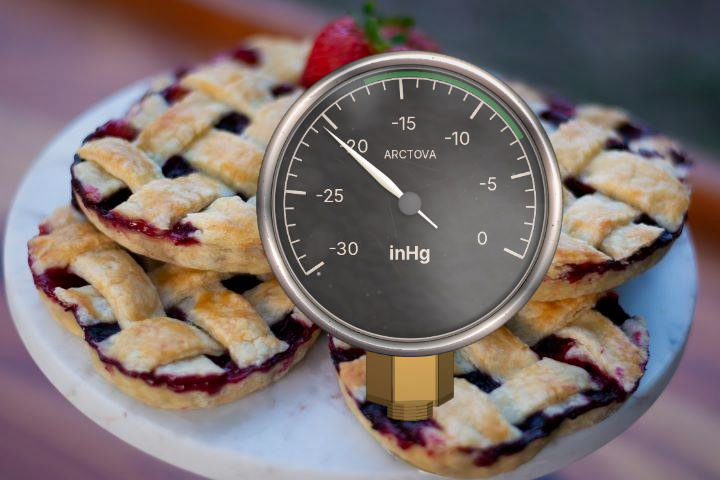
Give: -20.5 inHg
